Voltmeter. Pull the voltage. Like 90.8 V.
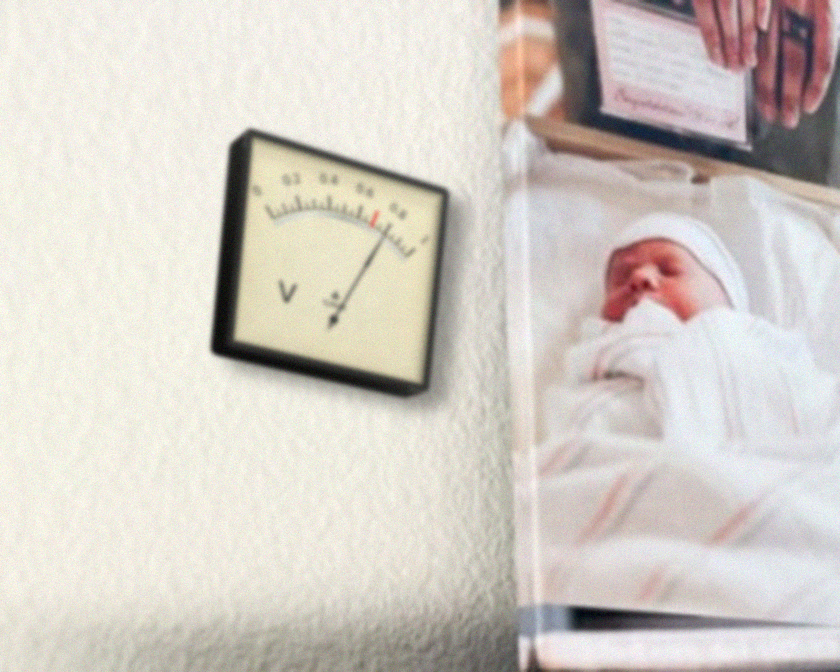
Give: 0.8 V
